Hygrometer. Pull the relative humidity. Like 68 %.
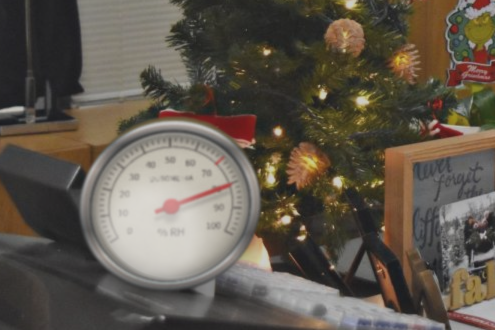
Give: 80 %
